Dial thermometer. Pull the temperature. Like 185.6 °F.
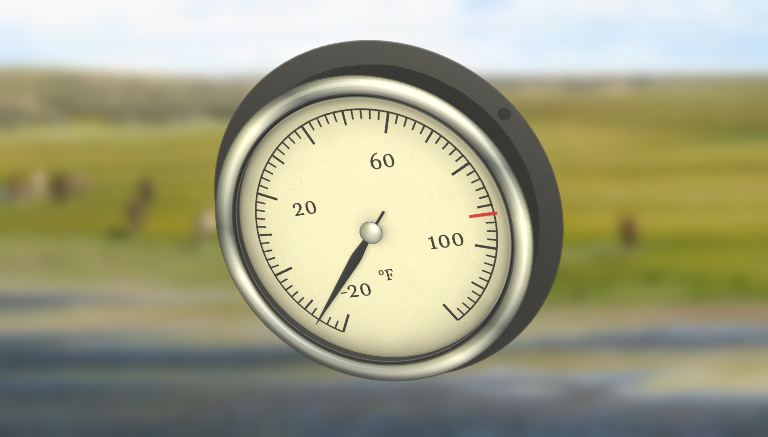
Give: -14 °F
